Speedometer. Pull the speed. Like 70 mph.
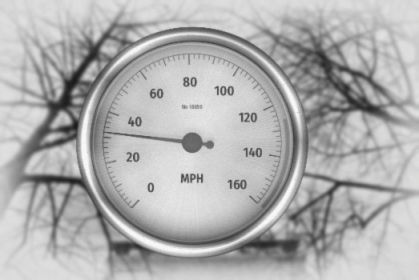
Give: 32 mph
